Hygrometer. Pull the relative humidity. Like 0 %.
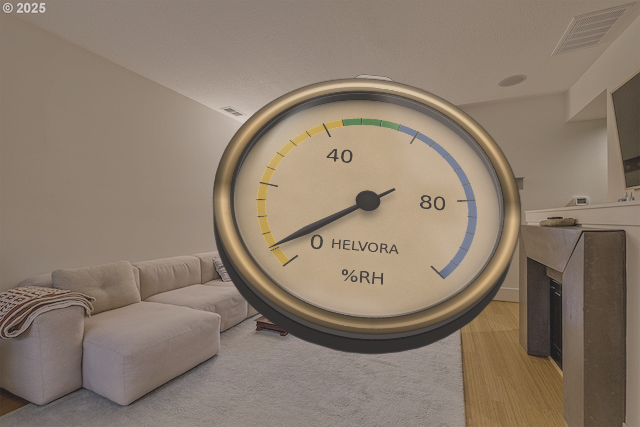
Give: 4 %
